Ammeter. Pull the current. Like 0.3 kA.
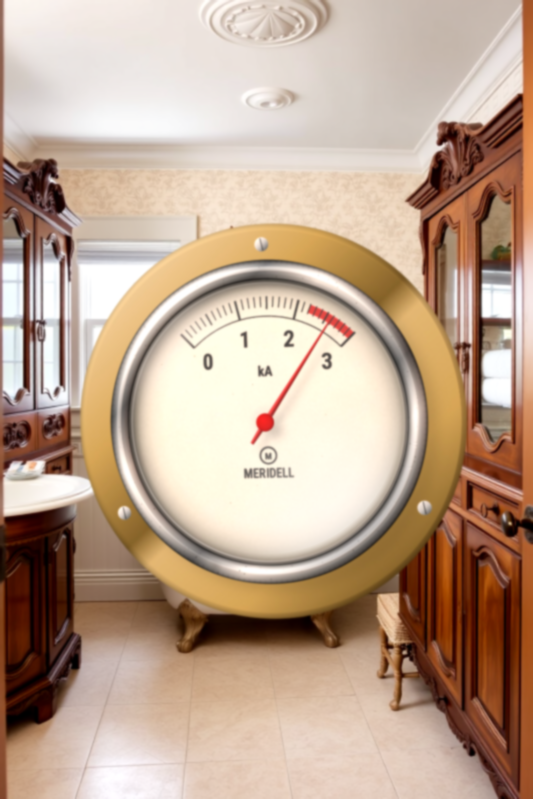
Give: 2.6 kA
